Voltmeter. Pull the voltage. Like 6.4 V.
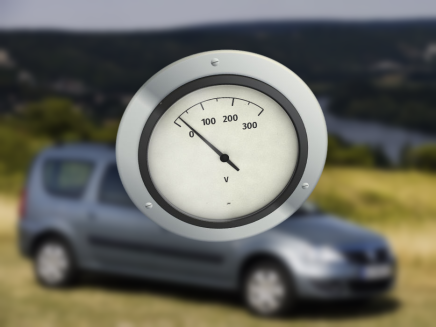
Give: 25 V
